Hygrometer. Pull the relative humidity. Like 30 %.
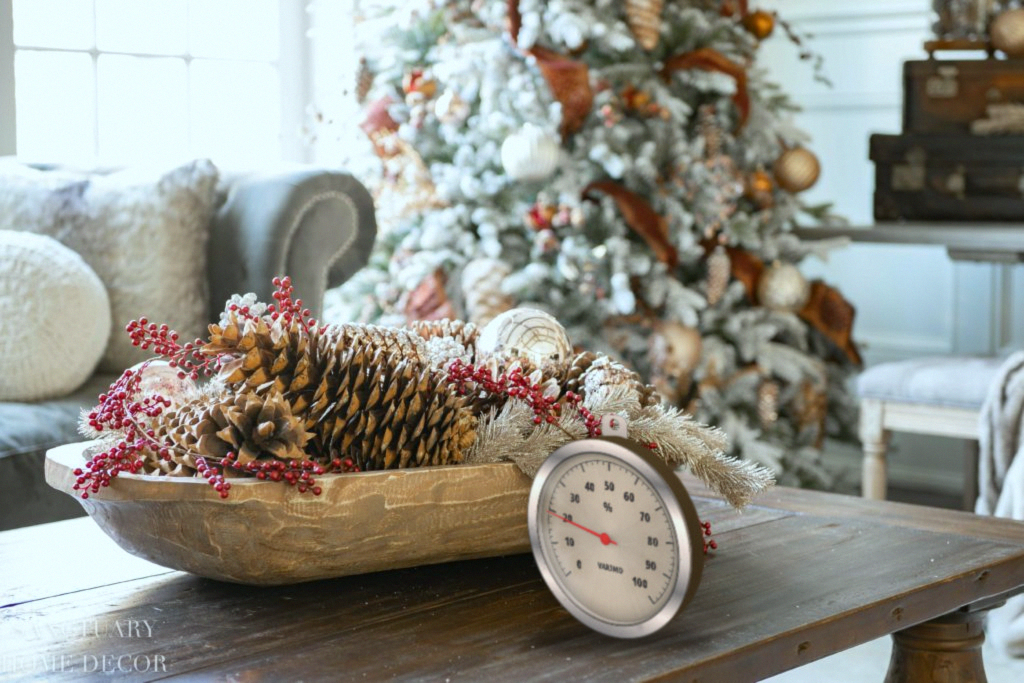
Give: 20 %
